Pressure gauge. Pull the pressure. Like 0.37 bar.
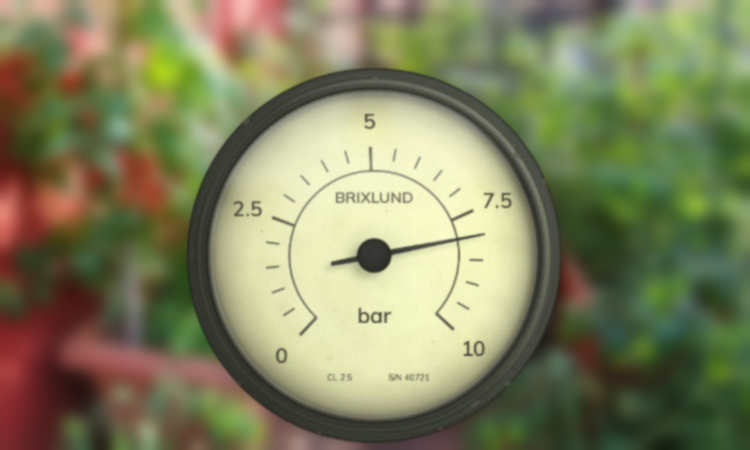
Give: 8 bar
